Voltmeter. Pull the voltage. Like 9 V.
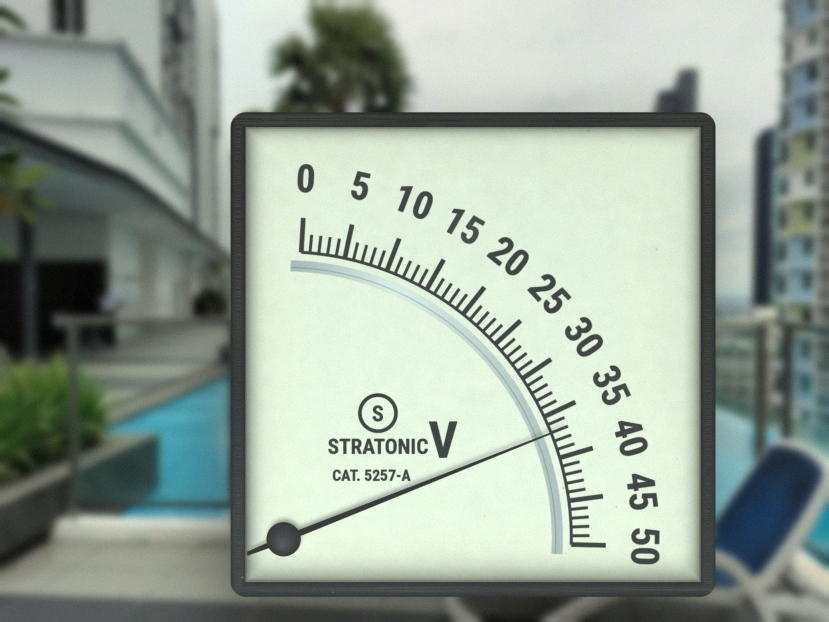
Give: 37 V
